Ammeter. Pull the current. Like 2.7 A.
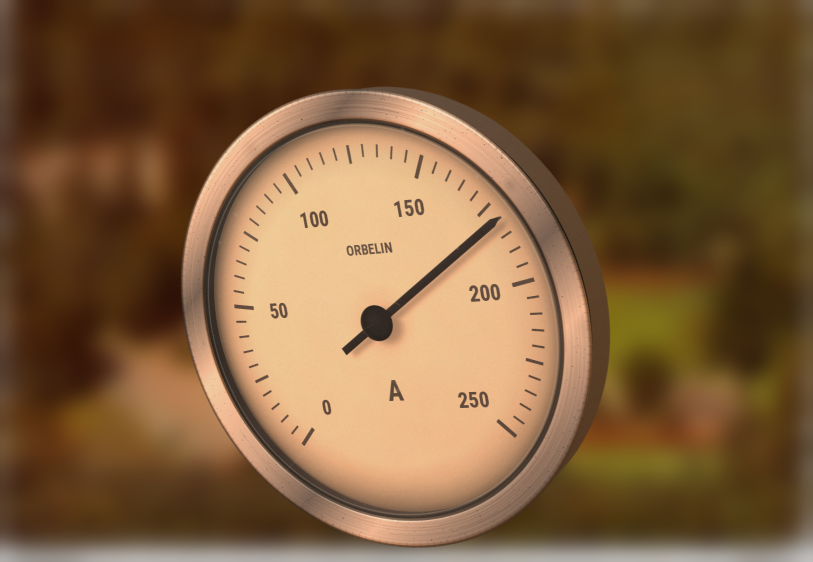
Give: 180 A
